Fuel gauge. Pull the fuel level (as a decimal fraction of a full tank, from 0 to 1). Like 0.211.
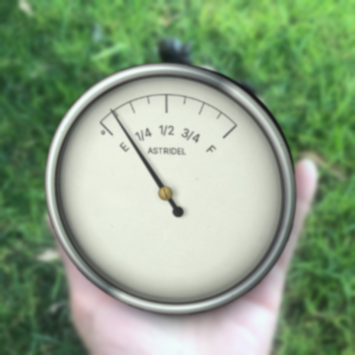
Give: 0.125
